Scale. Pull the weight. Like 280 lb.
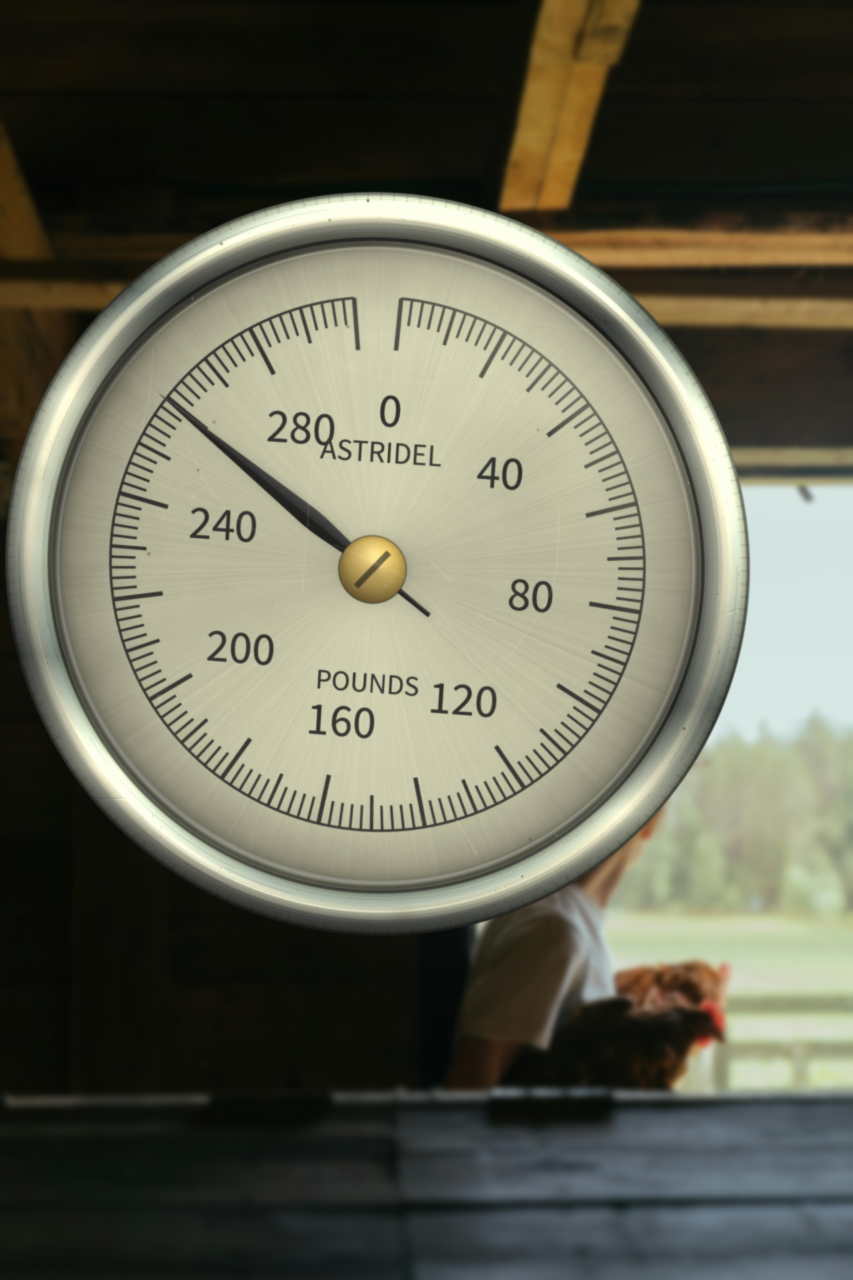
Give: 260 lb
